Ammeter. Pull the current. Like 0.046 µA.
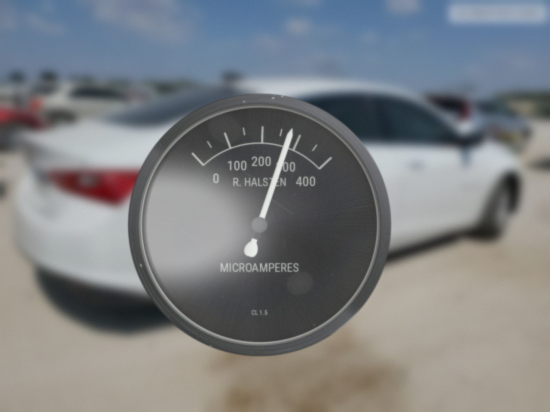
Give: 275 µA
